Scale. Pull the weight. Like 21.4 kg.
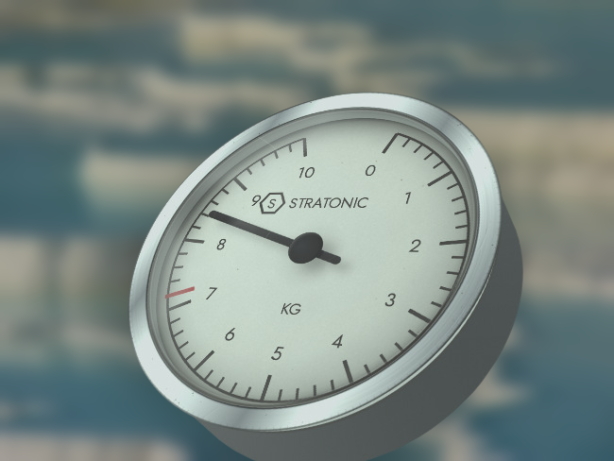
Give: 8.4 kg
